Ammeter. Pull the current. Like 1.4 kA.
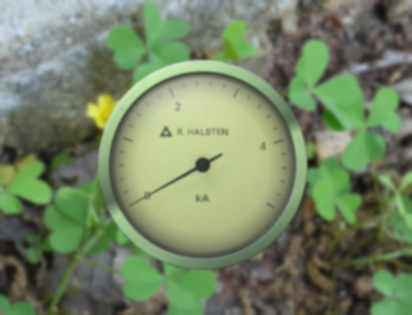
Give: 0 kA
